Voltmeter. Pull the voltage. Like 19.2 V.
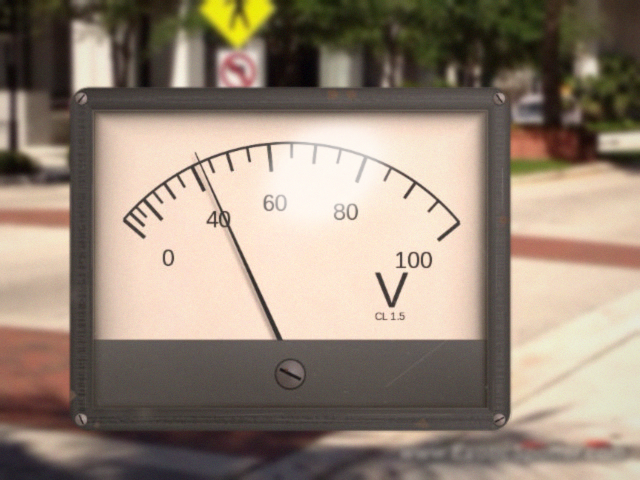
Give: 42.5 V
